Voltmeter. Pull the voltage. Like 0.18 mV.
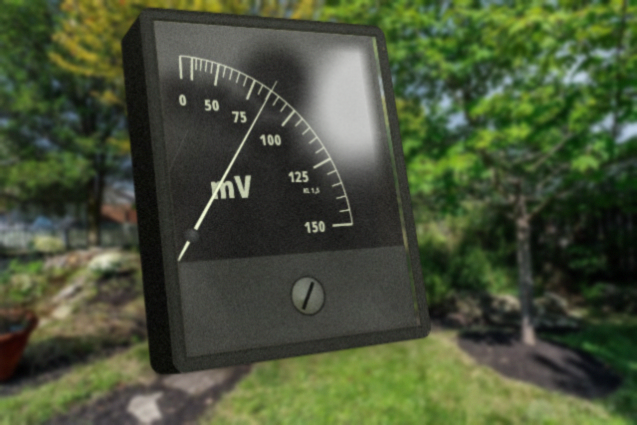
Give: 85 mV
